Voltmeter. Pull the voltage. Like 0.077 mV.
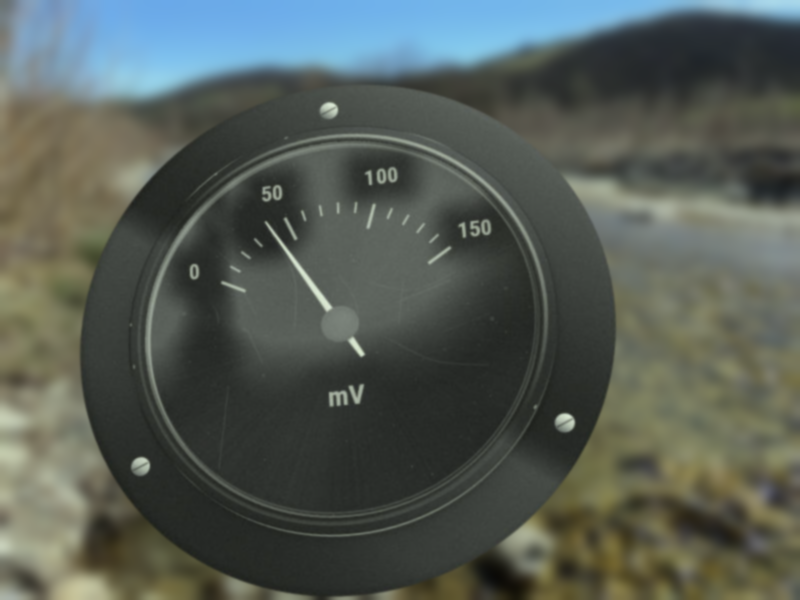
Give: 40 mV
